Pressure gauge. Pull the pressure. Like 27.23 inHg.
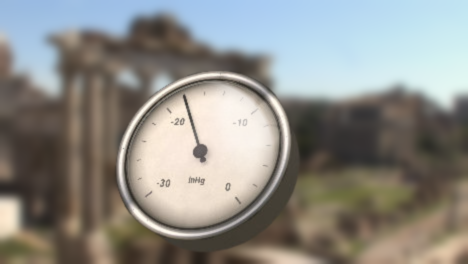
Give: -18 inHg
